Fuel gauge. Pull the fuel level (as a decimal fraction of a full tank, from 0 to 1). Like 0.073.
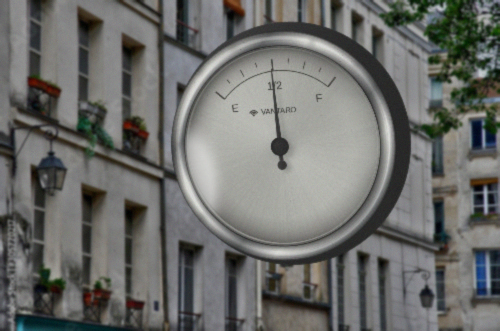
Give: 0.5
